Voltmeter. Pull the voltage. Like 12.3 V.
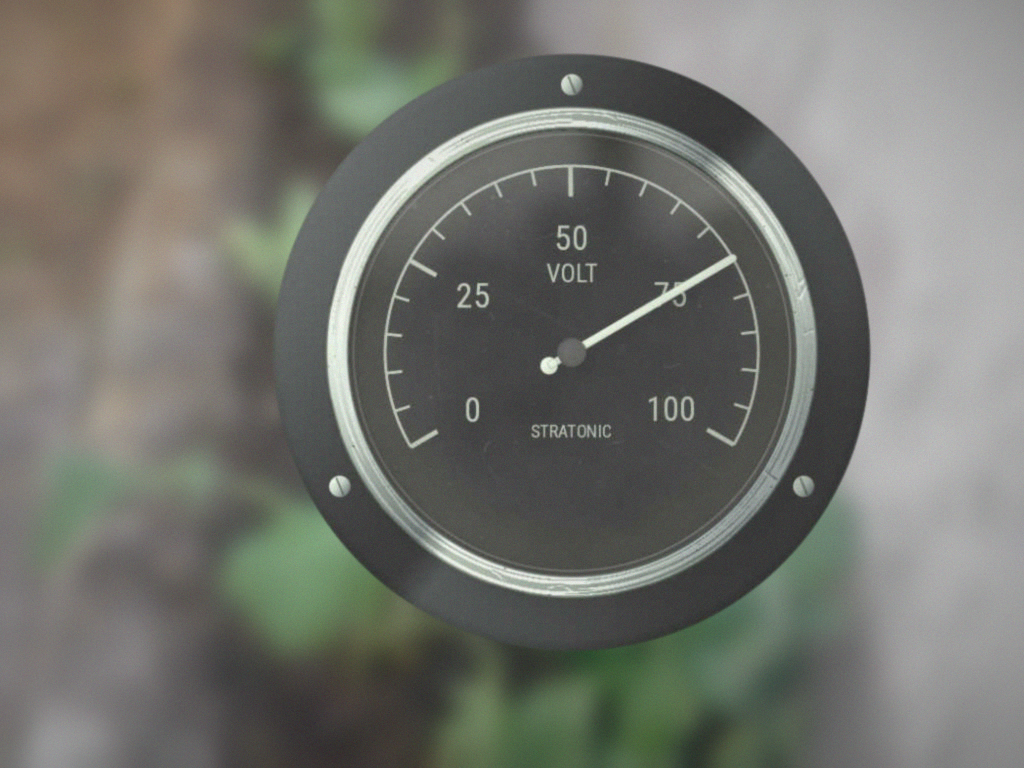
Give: 75 V
